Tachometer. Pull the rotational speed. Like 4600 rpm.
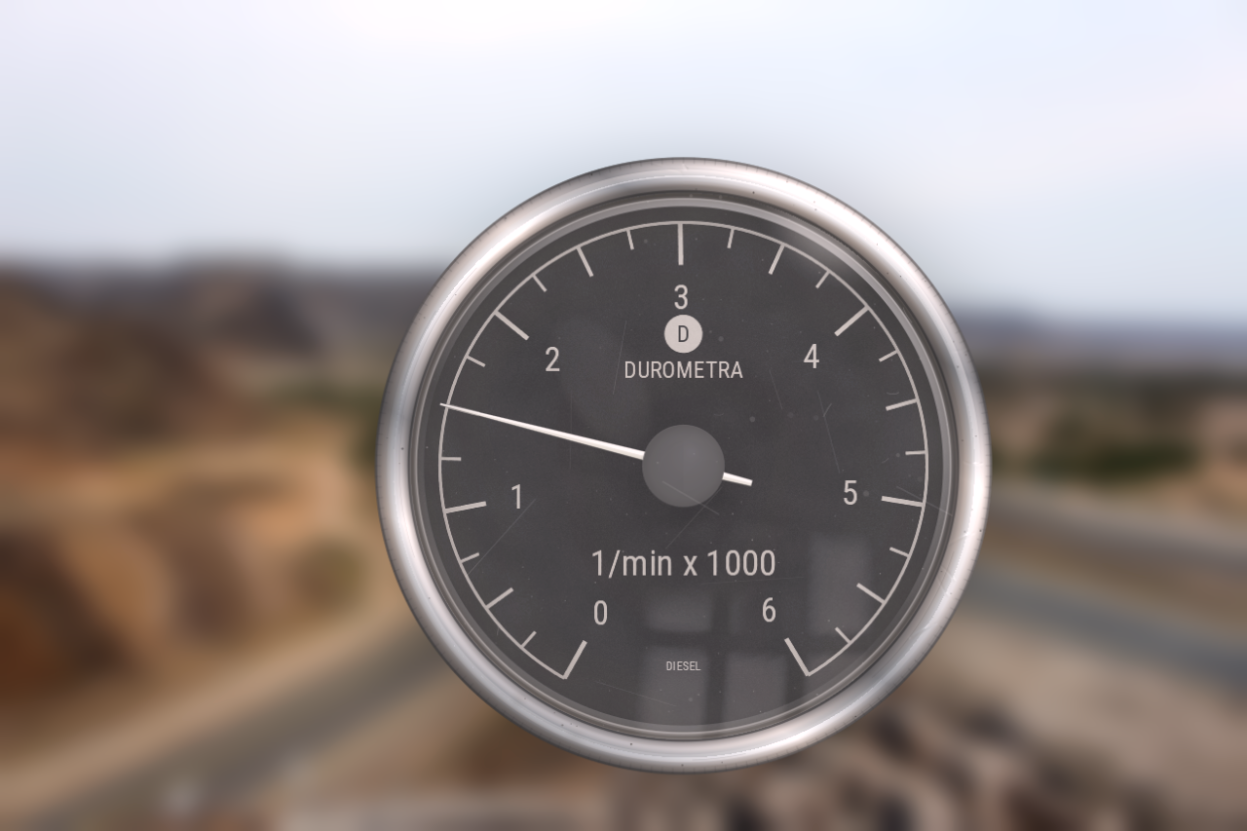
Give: 1500 rpm
